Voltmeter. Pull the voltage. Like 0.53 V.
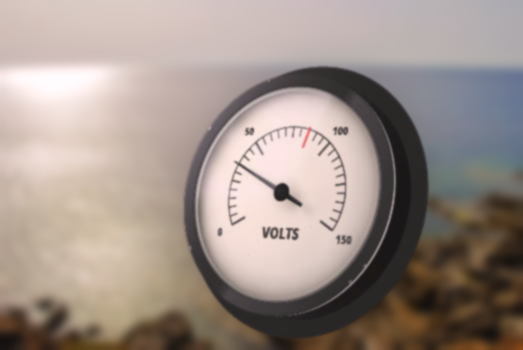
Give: 35 V
